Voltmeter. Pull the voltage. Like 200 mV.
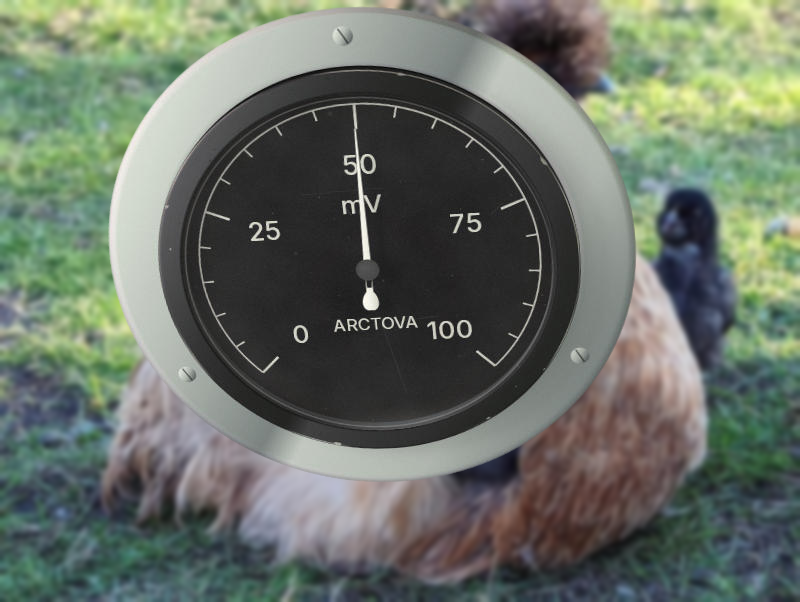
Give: 50 mV
